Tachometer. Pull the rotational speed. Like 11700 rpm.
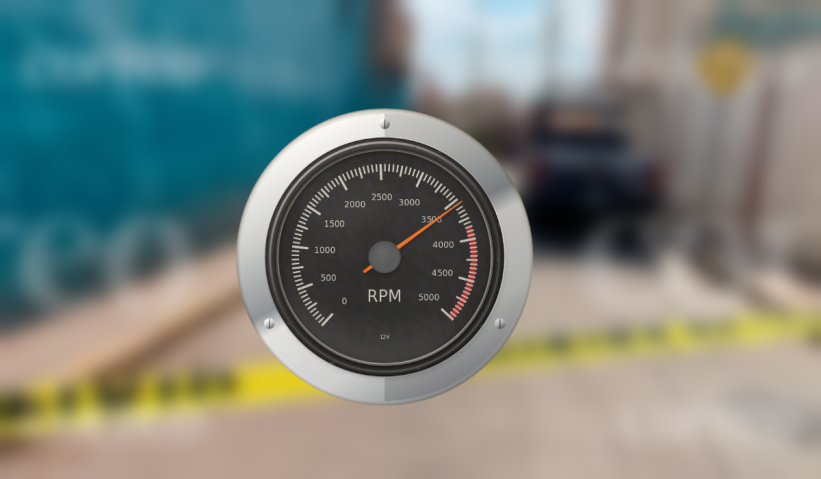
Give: 3550 rpm
